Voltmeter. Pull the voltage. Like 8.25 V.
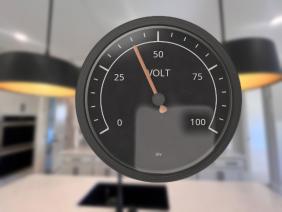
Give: 40 V
